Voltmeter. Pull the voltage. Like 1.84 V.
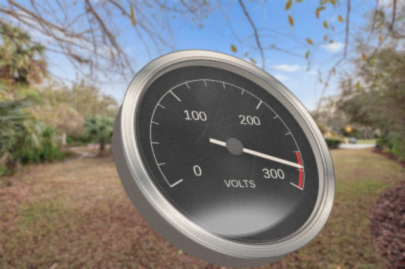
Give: 280 V
